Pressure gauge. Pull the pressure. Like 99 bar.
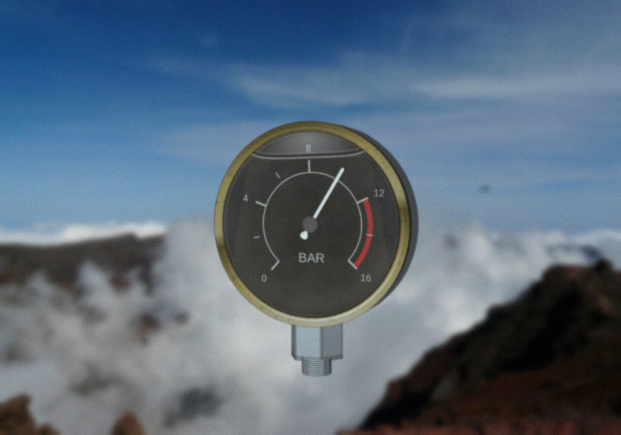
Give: 10 bar
